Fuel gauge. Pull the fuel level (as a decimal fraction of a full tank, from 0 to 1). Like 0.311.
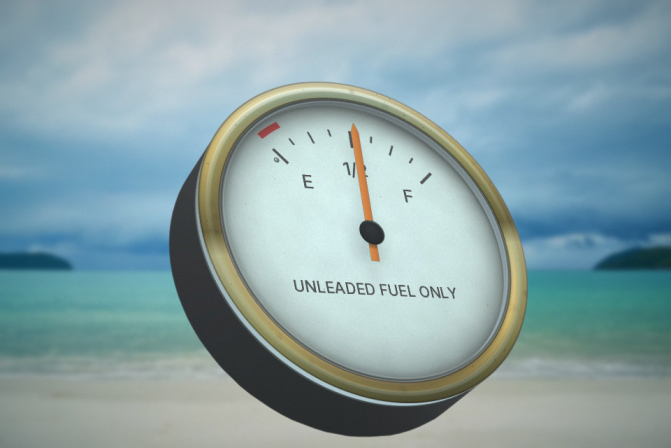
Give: 0.5
